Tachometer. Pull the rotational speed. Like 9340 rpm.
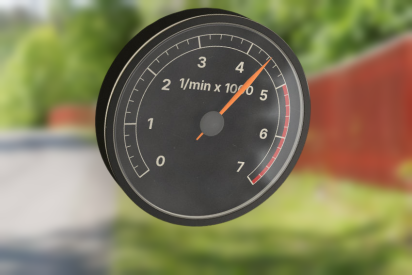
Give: 4400 rpm
